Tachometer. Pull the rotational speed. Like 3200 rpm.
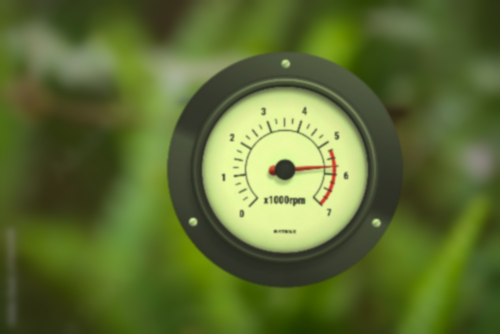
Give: 5750 rpm
